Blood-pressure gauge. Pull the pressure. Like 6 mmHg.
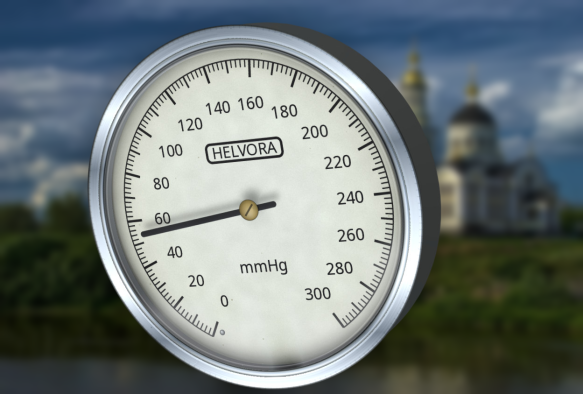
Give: 54 mmHg
